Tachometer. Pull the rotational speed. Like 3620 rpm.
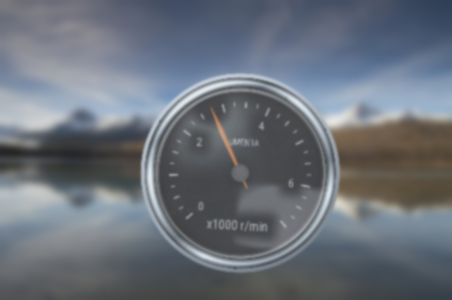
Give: 2750 rpm
